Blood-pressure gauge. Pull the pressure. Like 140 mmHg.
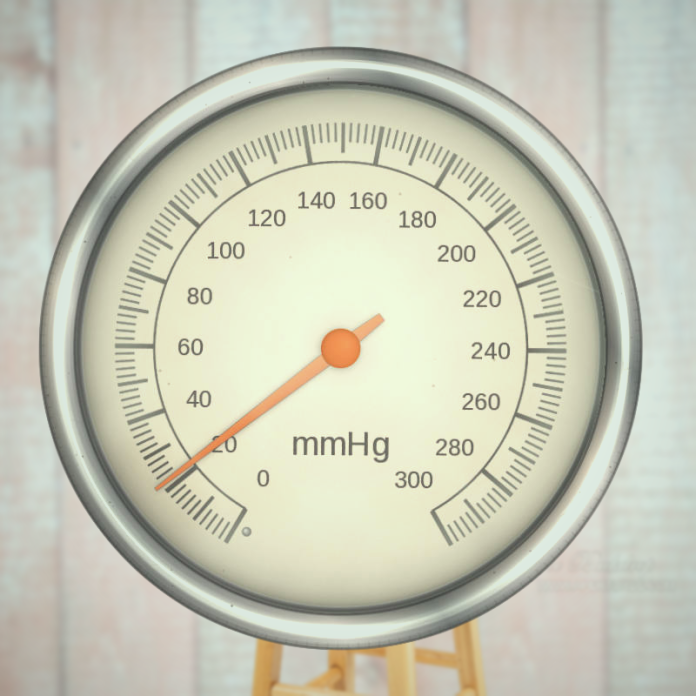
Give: 22 mmHg
